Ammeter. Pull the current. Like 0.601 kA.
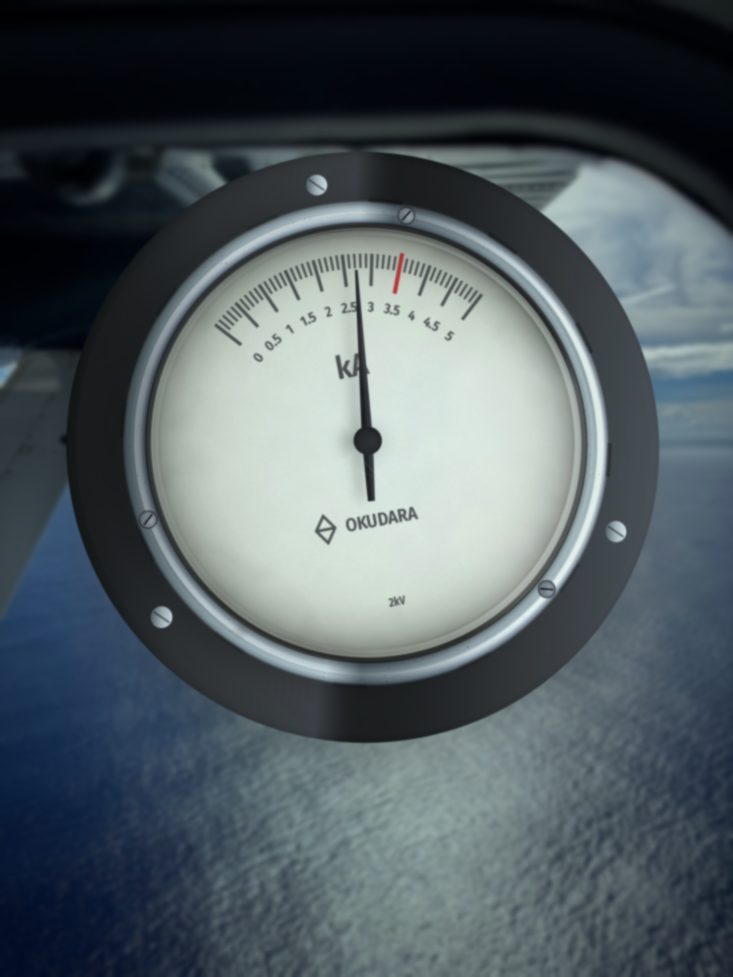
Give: 2.7 kA
